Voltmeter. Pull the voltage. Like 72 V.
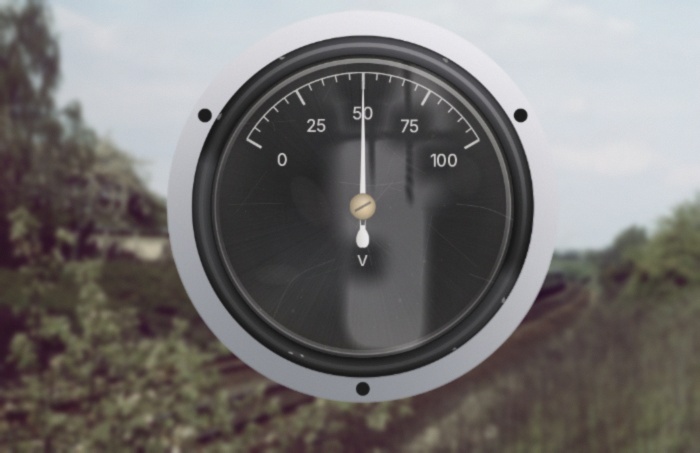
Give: 50 V
